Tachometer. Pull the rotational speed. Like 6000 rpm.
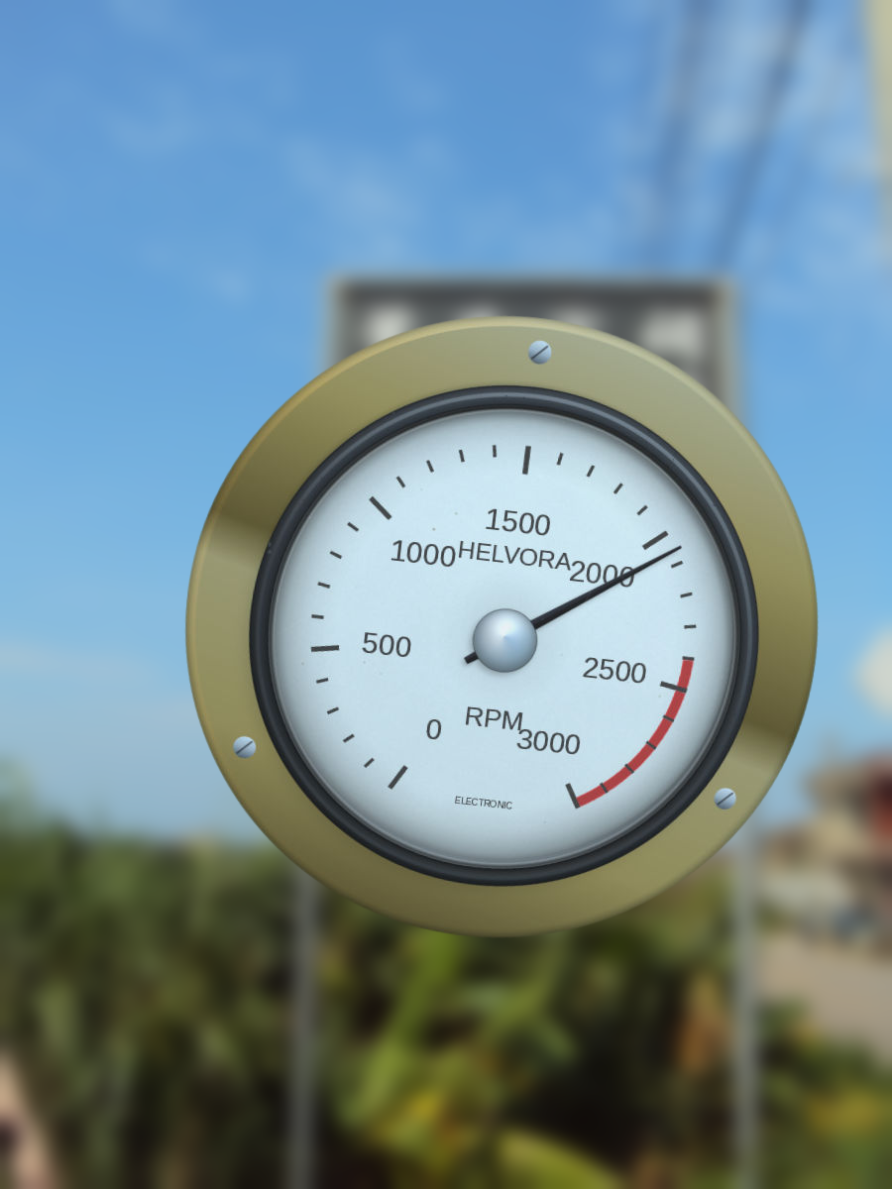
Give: 2050 rpm
